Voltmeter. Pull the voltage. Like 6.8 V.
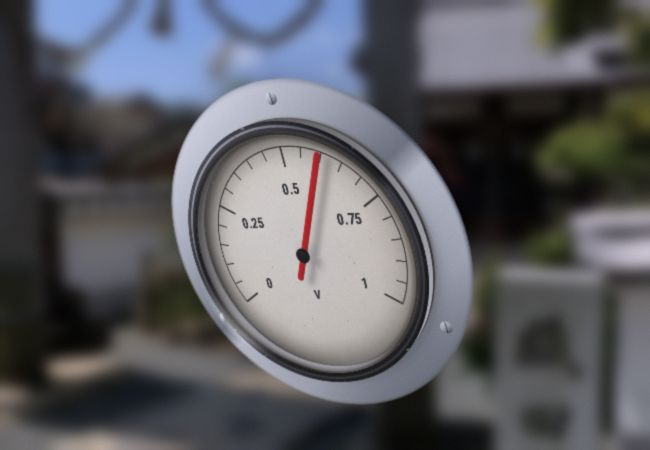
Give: 0.6 V
